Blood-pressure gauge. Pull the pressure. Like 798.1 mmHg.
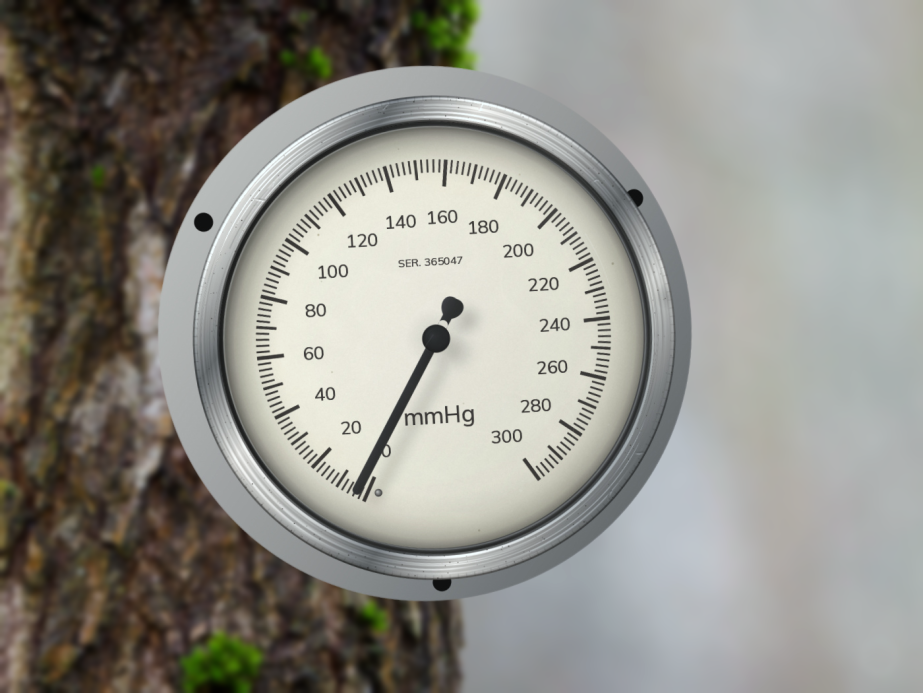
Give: 4 mmHg
